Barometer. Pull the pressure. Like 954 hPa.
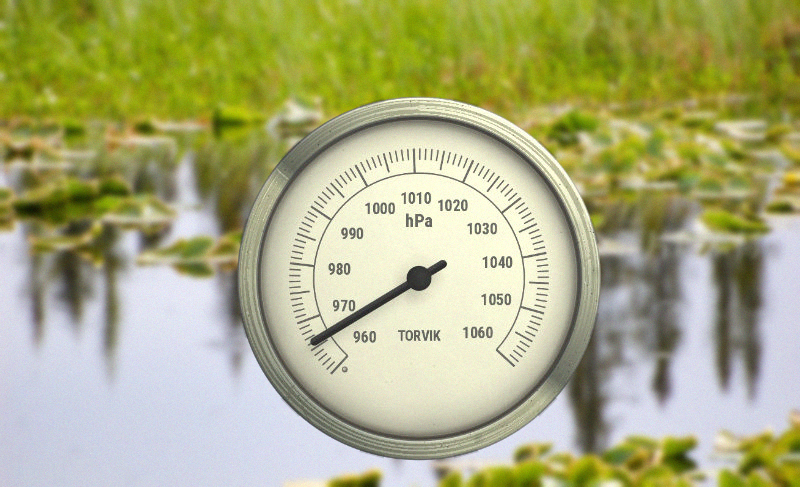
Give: 966 hPa
